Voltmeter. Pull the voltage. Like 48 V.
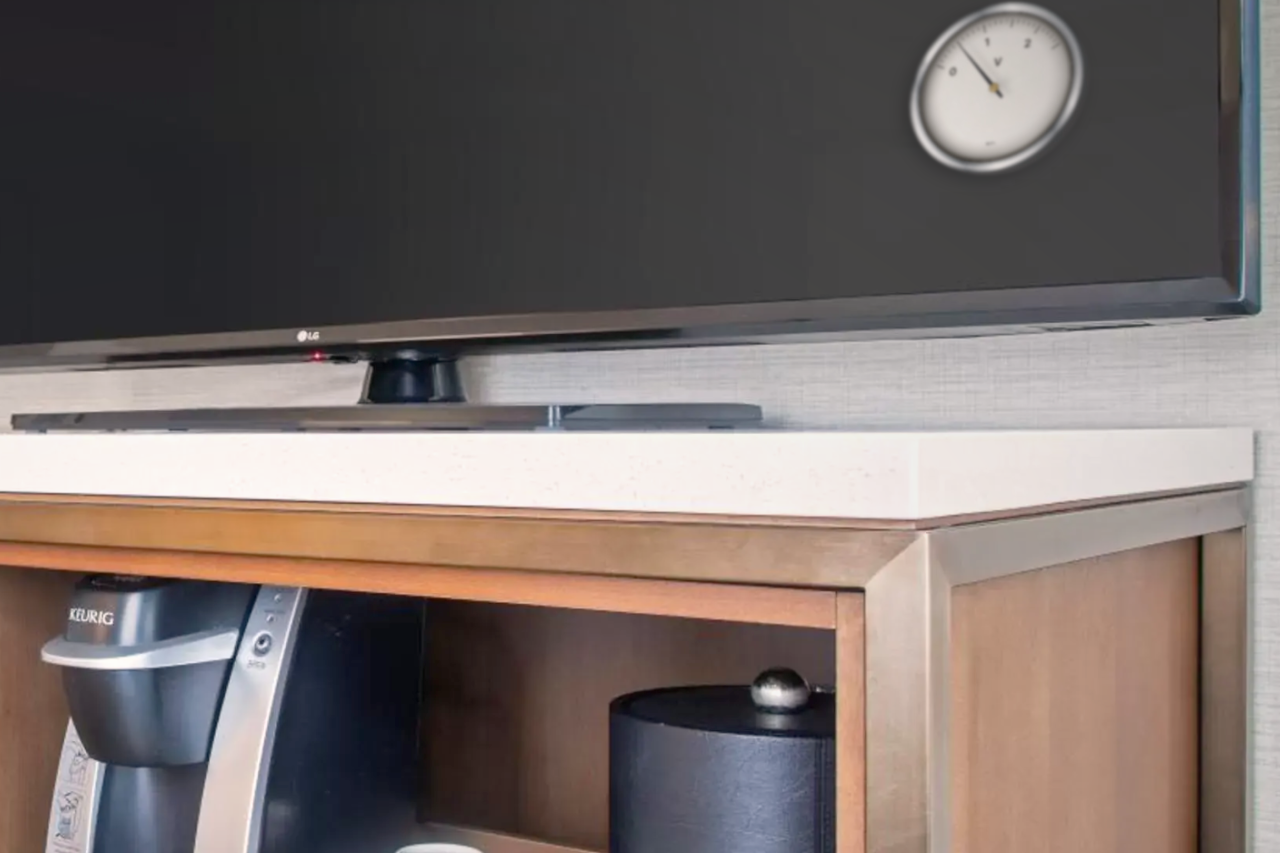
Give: 0.5 V
